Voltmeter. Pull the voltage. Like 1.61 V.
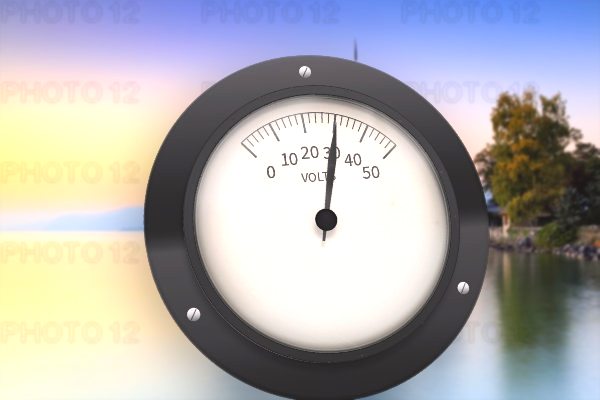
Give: 30 V
